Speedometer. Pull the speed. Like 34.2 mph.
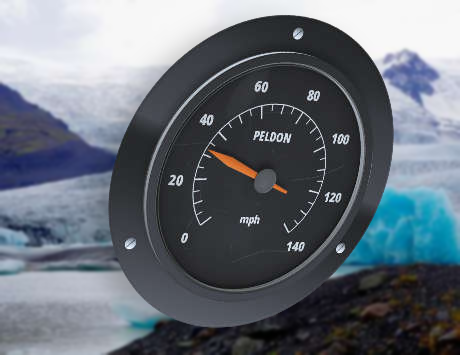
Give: 32.5 mph
